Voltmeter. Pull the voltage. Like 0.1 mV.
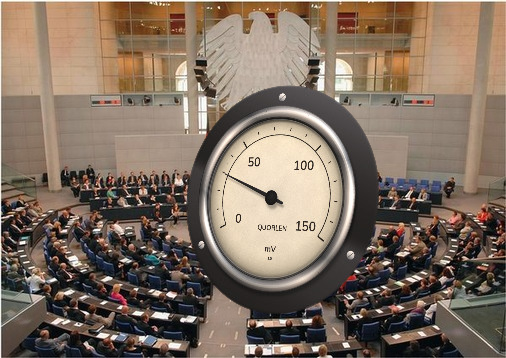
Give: 30 mV
